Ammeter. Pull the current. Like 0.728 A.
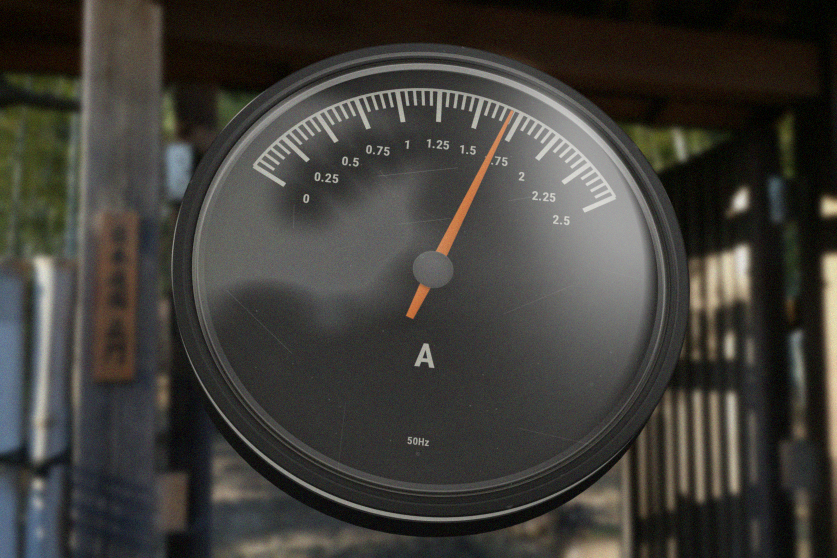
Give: 1.7 A
